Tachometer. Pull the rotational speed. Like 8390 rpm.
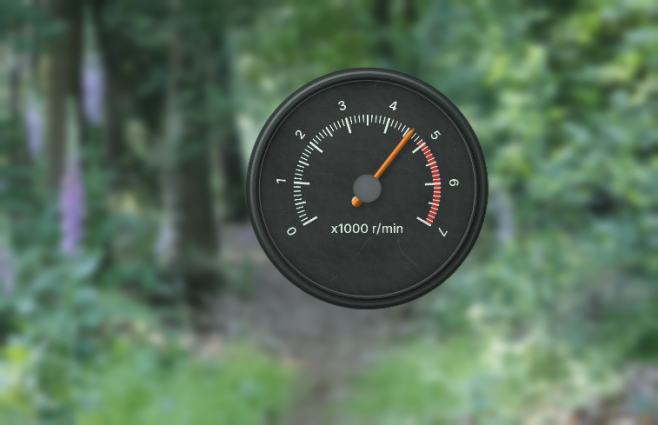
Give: 4600 rpm
